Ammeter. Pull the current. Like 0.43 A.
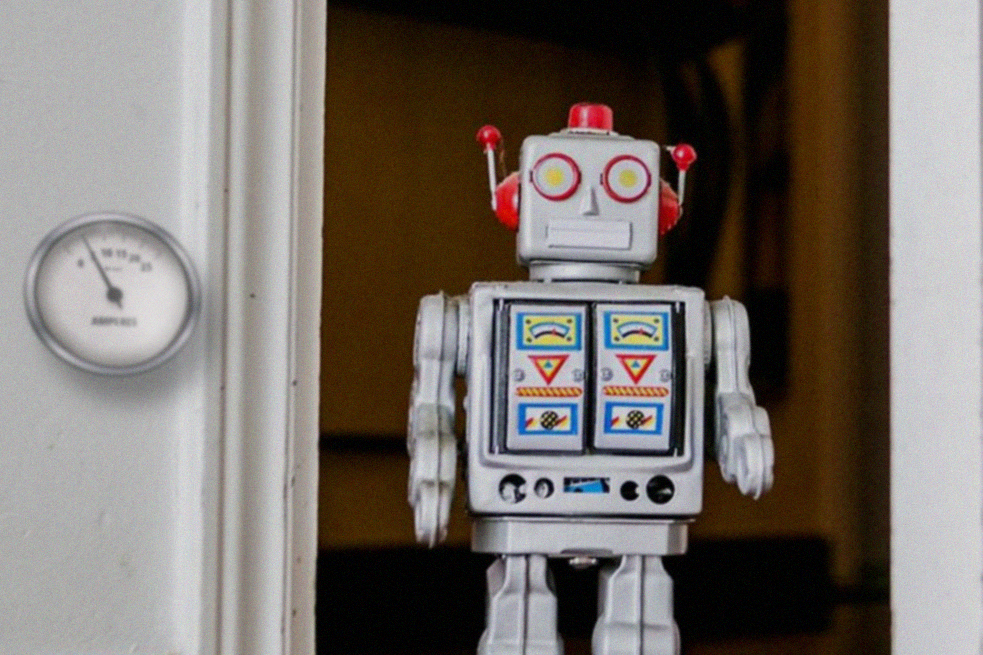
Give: 5 A
